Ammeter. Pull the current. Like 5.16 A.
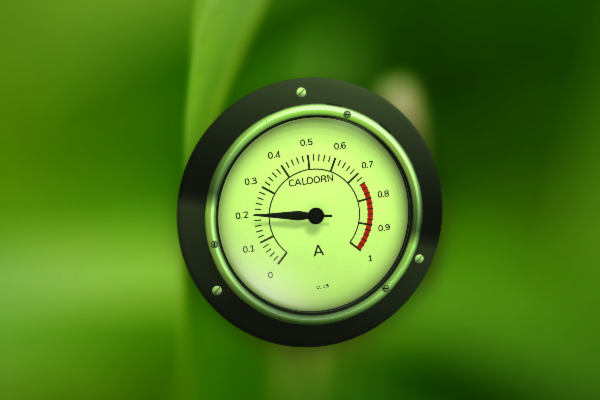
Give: 0.2 A
